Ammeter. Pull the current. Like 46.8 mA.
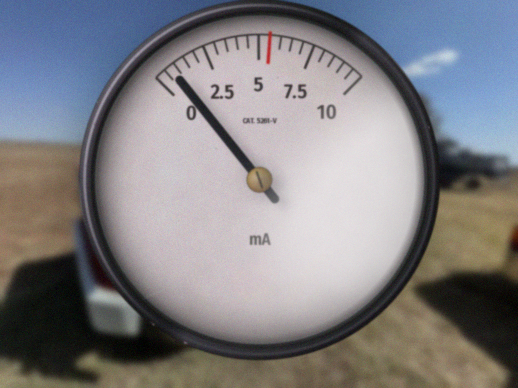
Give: 0.75 mA
